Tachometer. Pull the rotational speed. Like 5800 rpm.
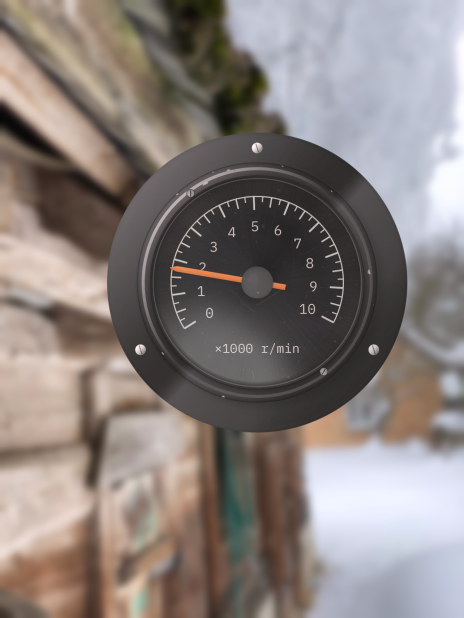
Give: 1750 rpm
